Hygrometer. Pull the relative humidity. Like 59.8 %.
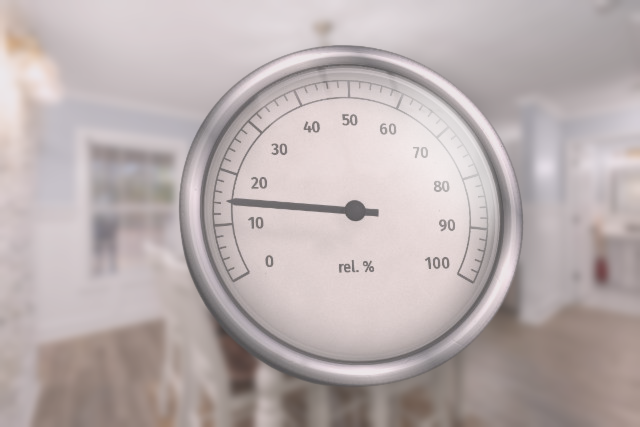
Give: 14 %
